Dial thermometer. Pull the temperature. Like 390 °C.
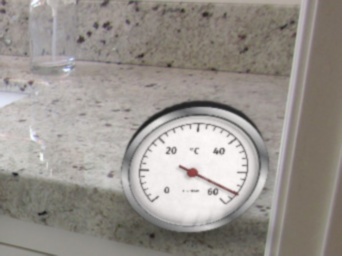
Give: 56 °C
